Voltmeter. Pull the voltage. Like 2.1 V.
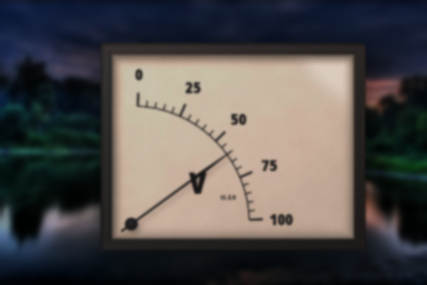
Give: 60 V
